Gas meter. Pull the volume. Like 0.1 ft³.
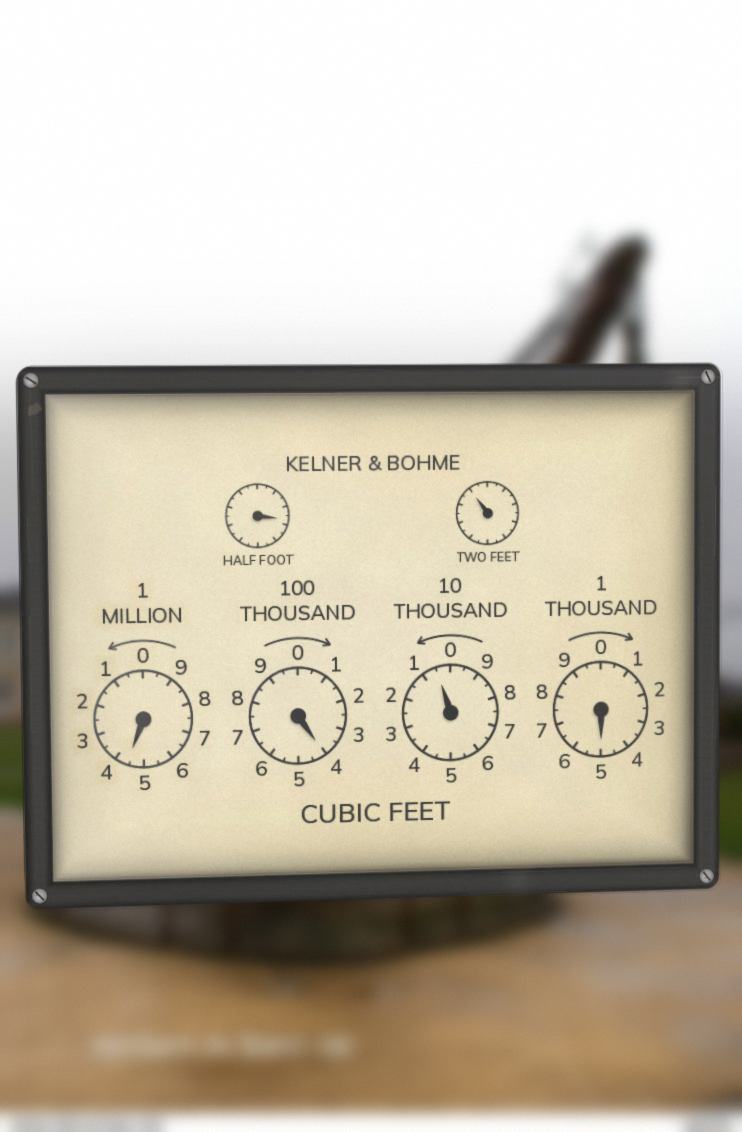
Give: 440500 ft³
